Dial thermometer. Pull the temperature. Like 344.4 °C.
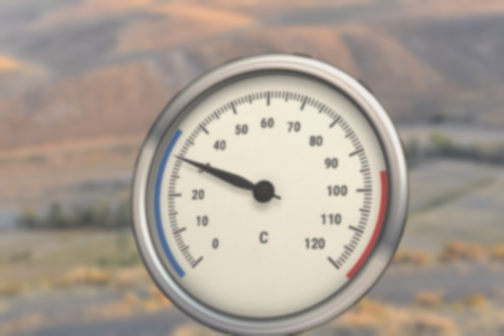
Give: 30 °C
